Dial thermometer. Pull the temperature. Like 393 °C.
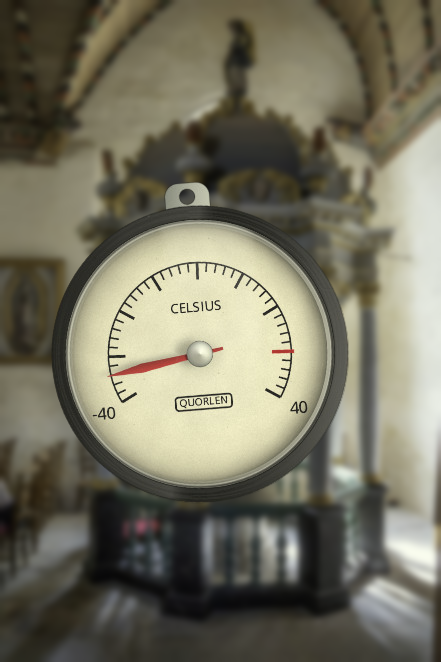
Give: -34 °C
